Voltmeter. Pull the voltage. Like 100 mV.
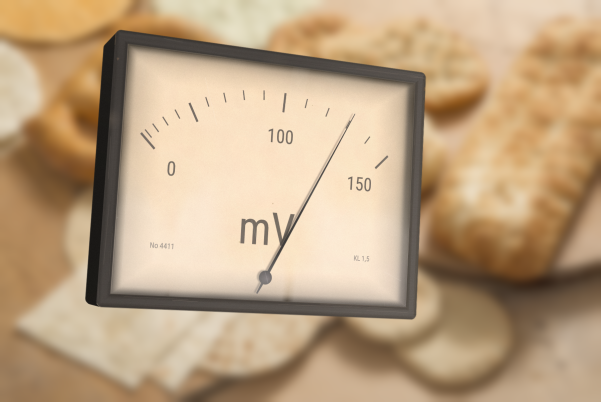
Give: 130 mV
